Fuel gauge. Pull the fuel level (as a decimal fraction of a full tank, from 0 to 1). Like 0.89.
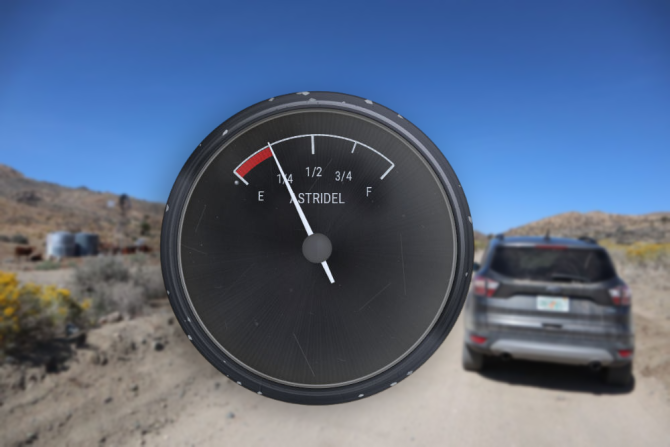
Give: 0.25
